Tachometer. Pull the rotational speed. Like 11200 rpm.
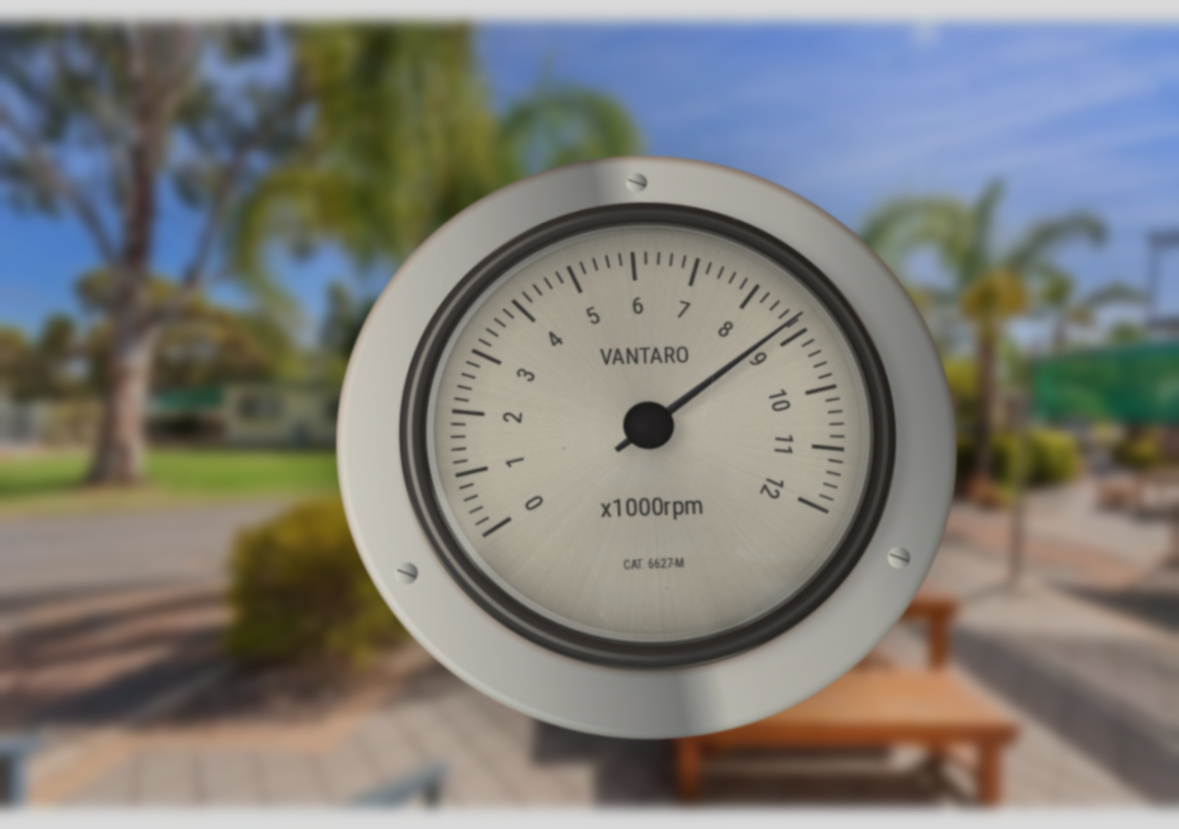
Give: 8800 rpm
